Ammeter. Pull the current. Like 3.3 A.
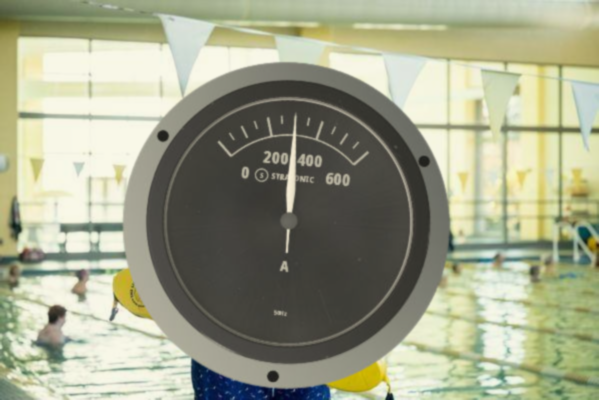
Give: 300 A
